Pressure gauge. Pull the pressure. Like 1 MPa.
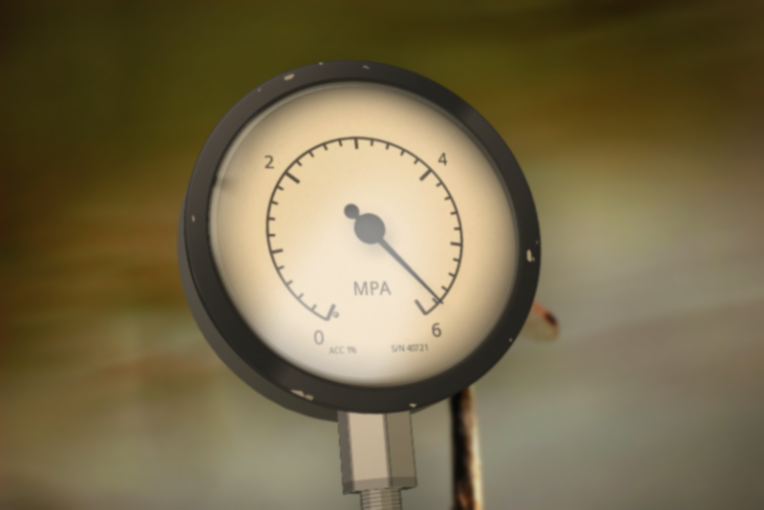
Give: 5.8 MPa
